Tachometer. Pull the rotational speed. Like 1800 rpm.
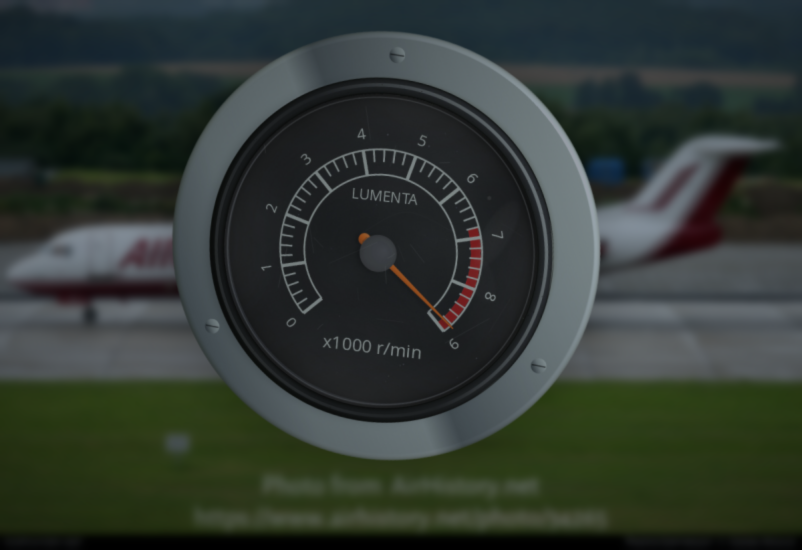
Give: 8800 rpm
